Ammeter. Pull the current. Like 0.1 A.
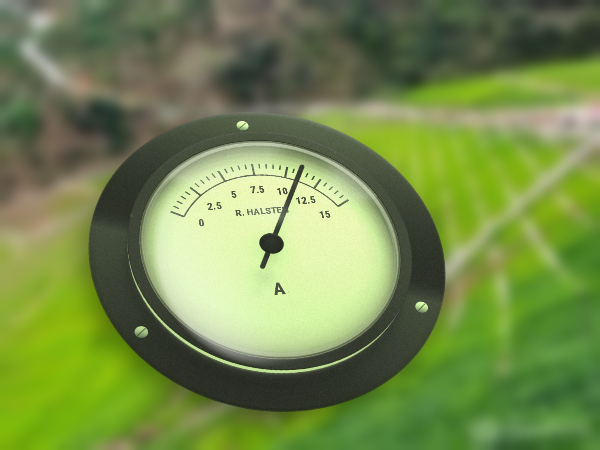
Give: 11 A
